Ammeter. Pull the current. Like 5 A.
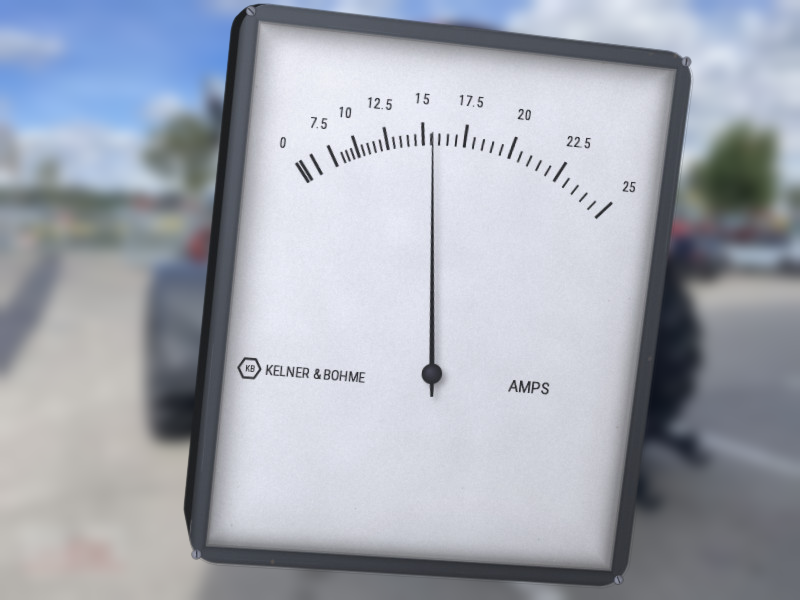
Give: 15.5 A
